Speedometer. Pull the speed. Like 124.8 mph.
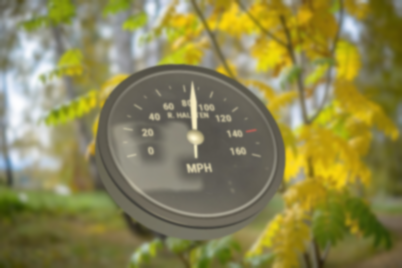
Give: 85 mph
